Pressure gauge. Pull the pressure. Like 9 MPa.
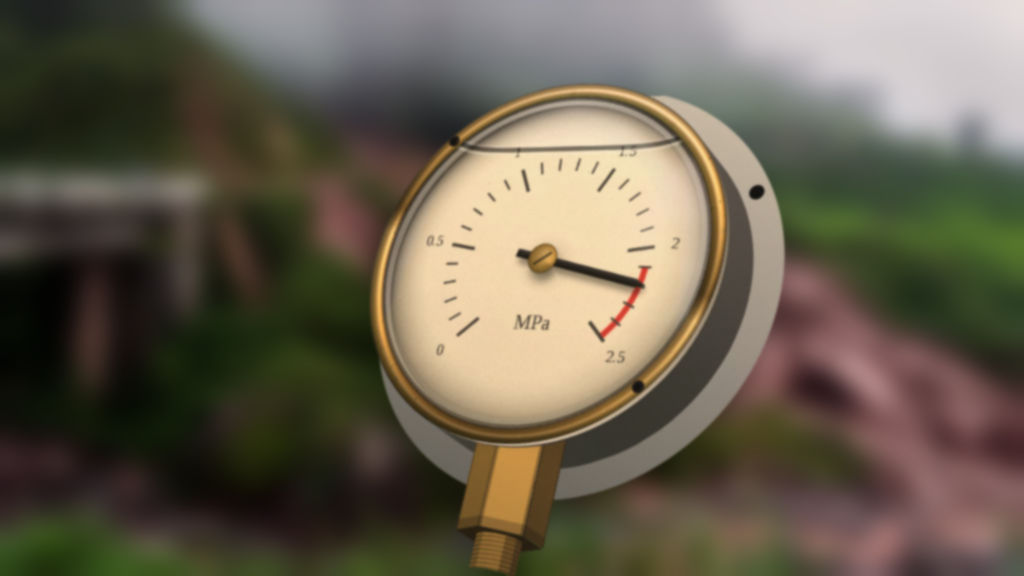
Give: 2.2 MPa
